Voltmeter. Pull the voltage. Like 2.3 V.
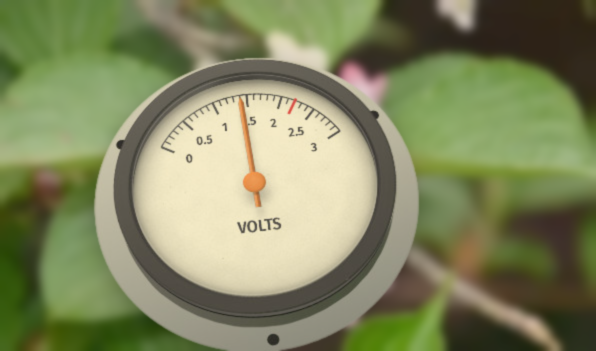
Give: 1.4 V
